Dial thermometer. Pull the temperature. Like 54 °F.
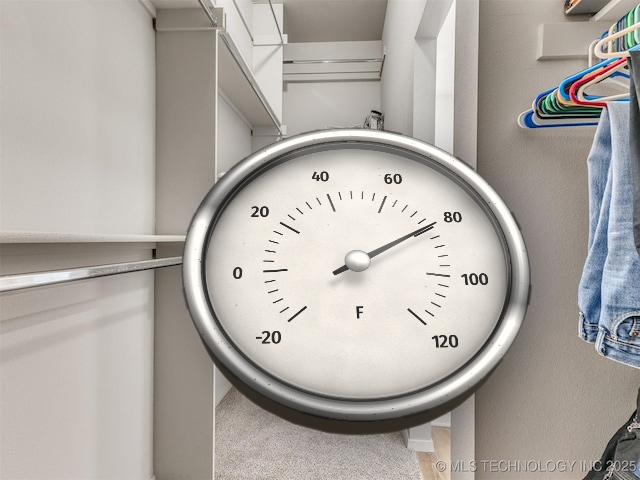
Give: 80 °F
